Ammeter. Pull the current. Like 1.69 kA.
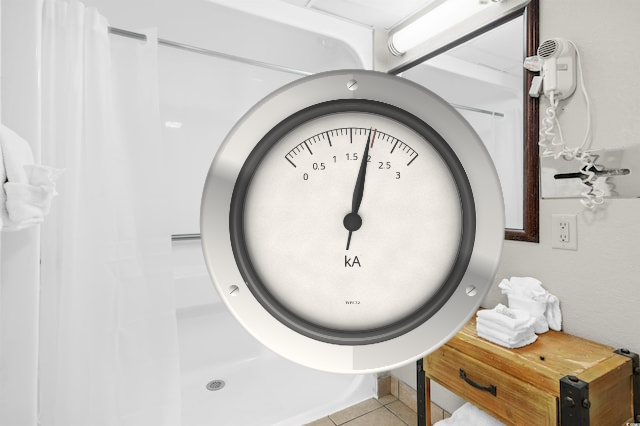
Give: 1.9 kA
